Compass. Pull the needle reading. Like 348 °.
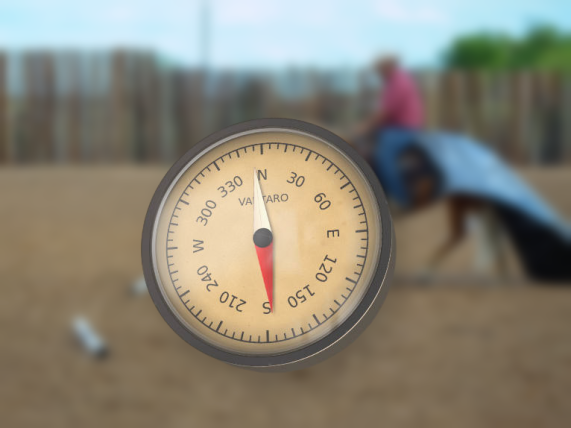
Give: 175 °
